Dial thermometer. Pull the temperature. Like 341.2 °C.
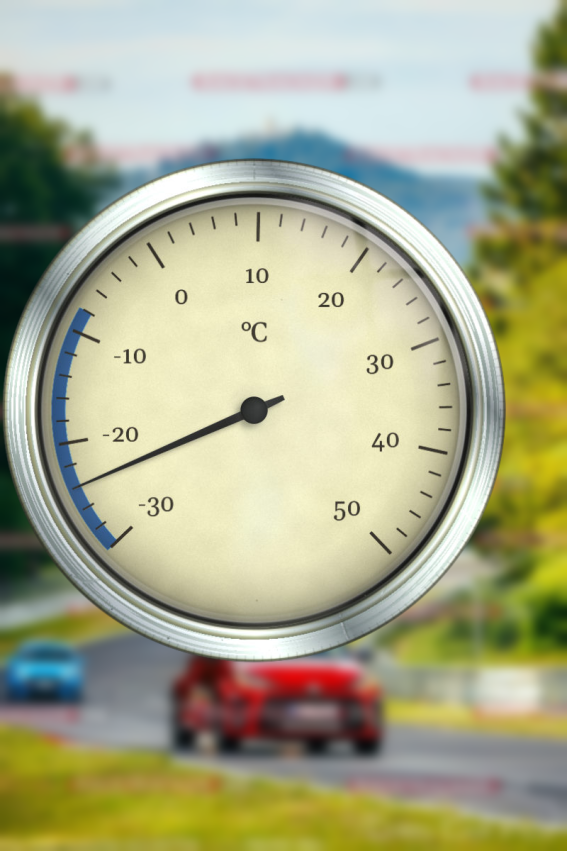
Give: -24 °C
